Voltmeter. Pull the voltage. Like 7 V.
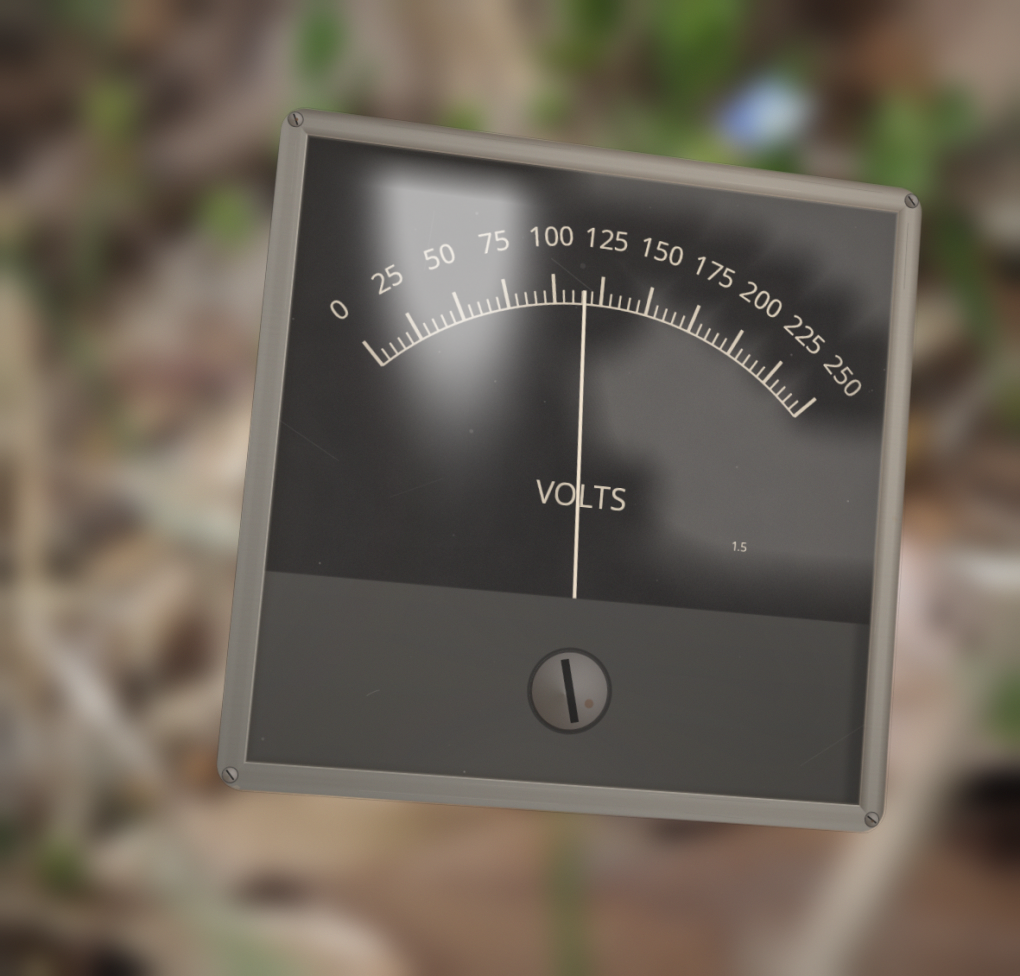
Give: 115 V
